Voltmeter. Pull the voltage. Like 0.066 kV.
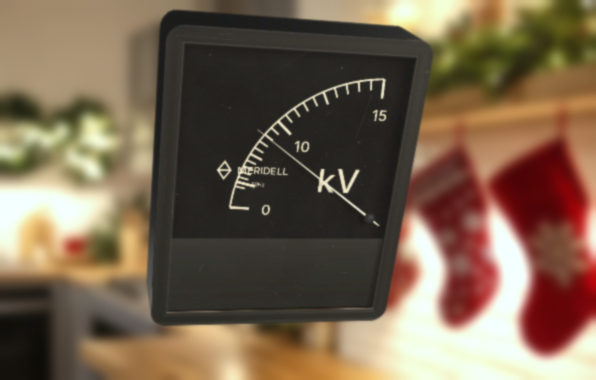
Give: 9 kV
